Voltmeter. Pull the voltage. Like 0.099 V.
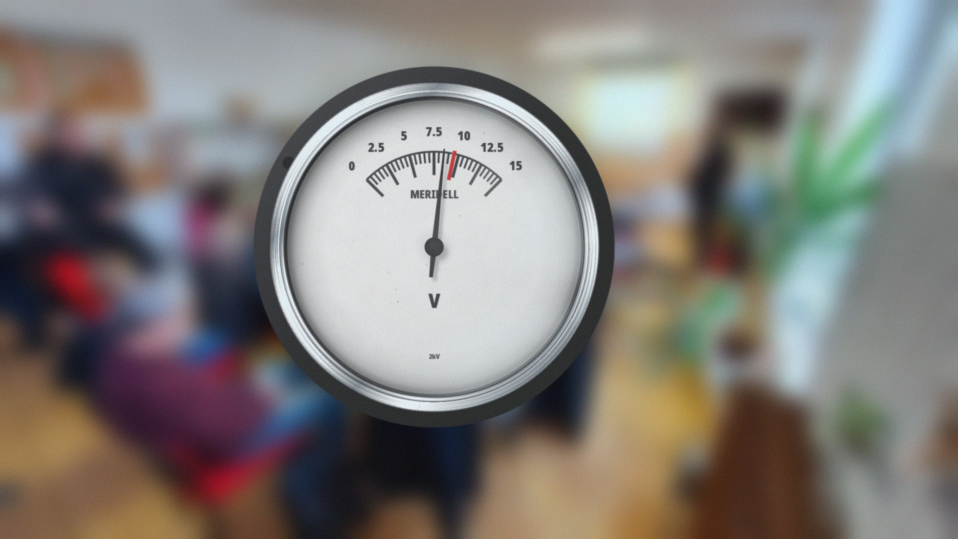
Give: 8.5 V
